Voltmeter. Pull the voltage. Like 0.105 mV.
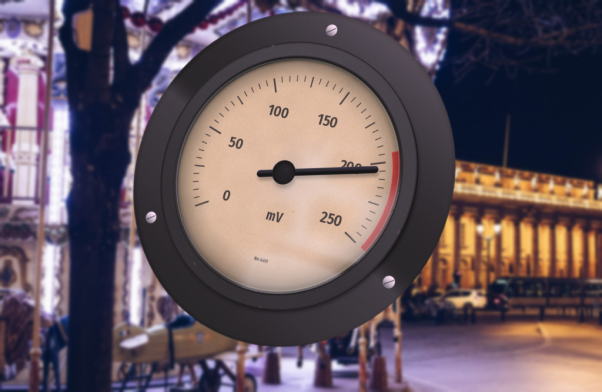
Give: 205 mV
